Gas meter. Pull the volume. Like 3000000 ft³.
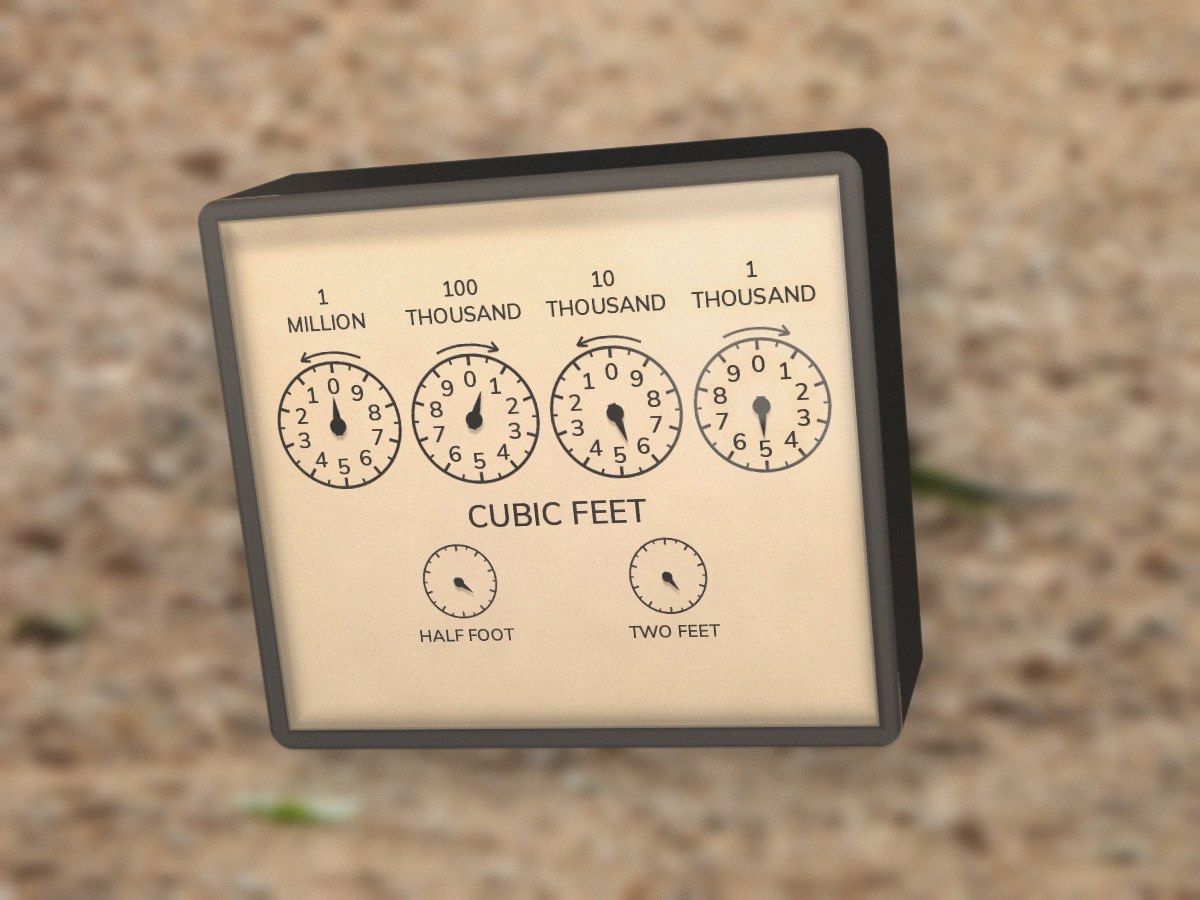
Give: 5500 ft³
